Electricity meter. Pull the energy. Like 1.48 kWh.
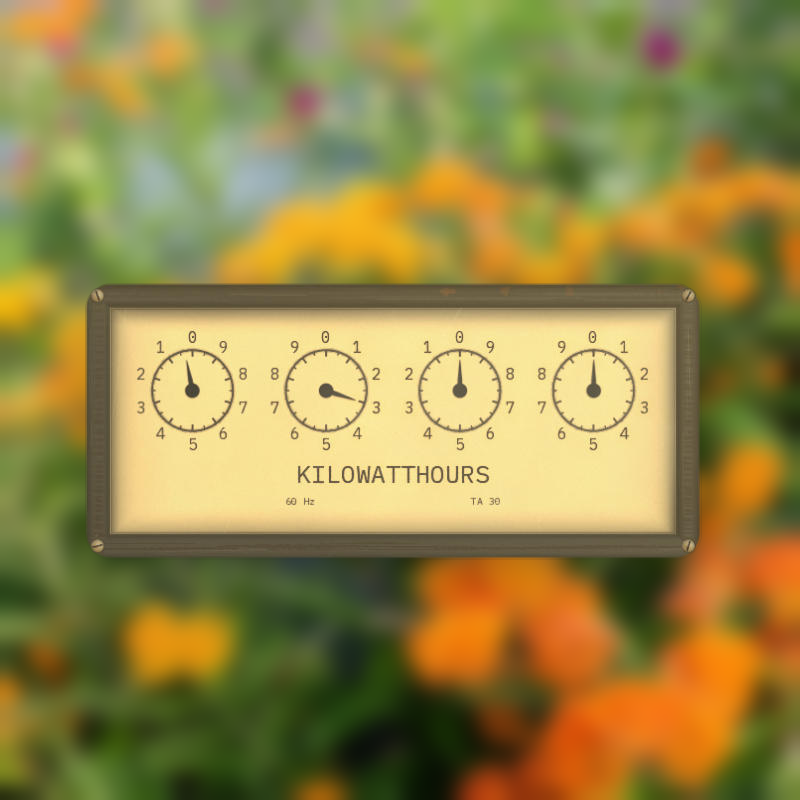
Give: 300 kWh
